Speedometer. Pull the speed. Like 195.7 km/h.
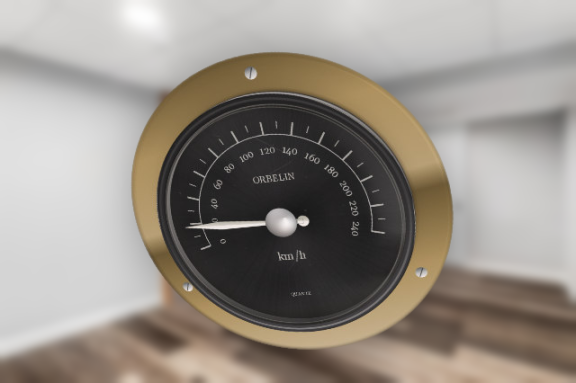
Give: 20 km/h
